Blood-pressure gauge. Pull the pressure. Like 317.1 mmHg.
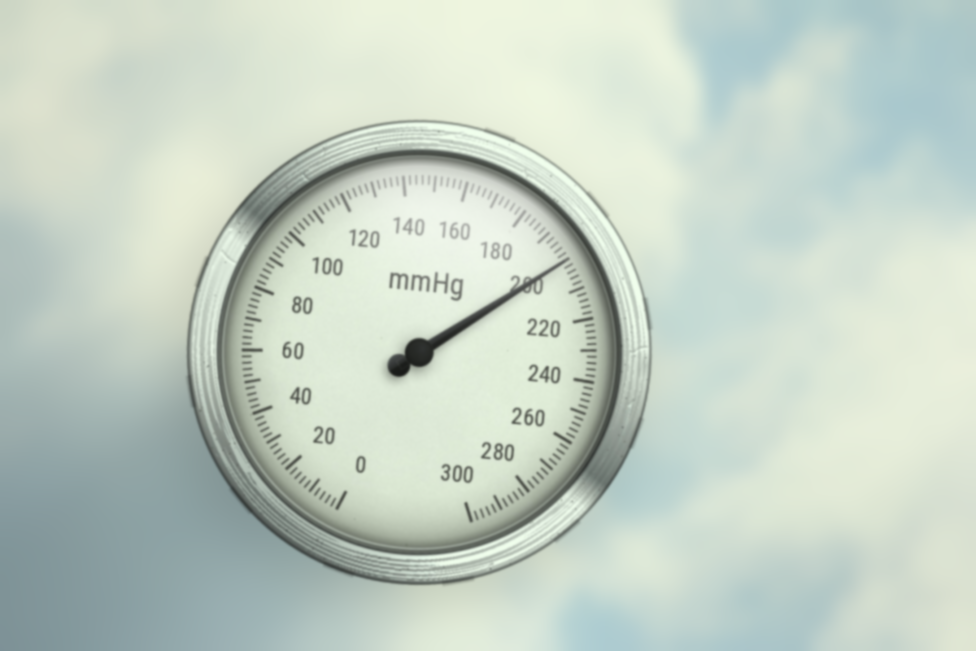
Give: 200 mmHg
